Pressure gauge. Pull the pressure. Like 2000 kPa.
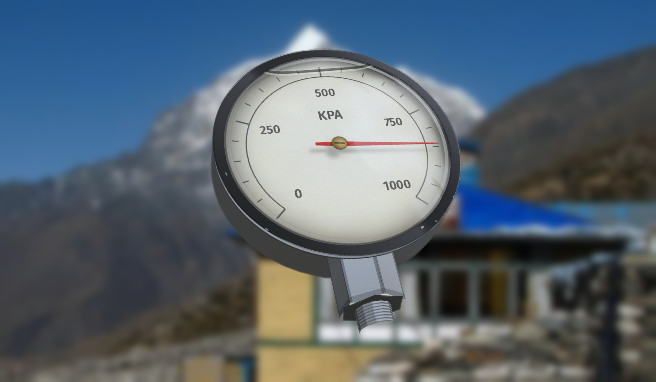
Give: 850 kPa
